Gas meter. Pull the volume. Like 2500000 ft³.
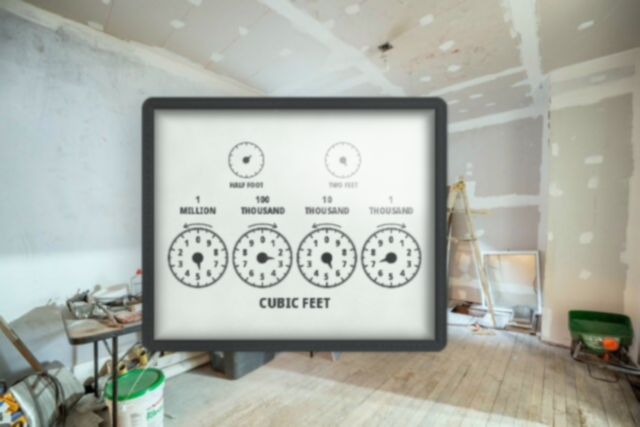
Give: 525700 ft³
